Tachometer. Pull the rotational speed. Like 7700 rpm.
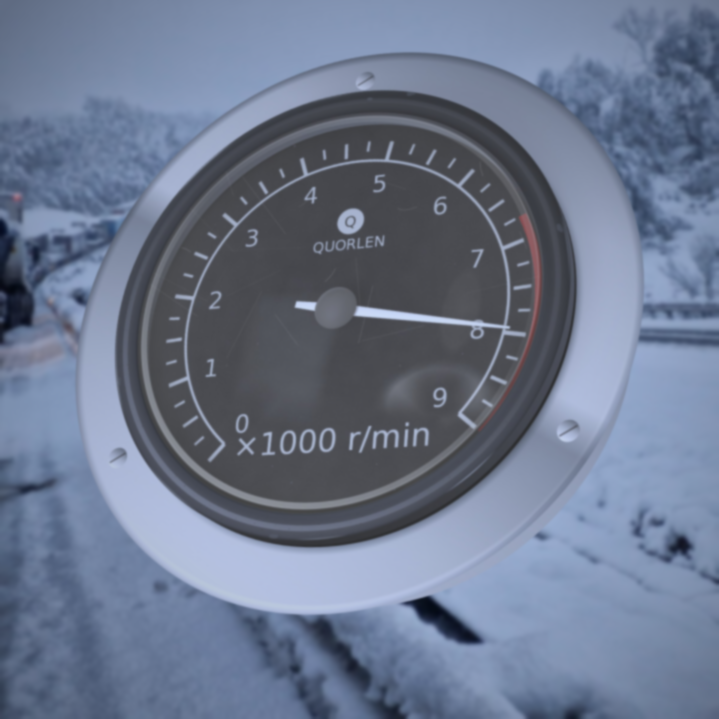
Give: 8000 rpm
